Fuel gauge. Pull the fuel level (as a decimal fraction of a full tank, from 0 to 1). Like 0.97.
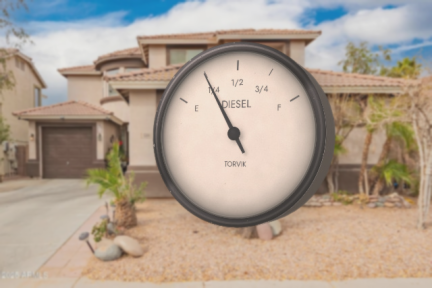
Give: 0.25
